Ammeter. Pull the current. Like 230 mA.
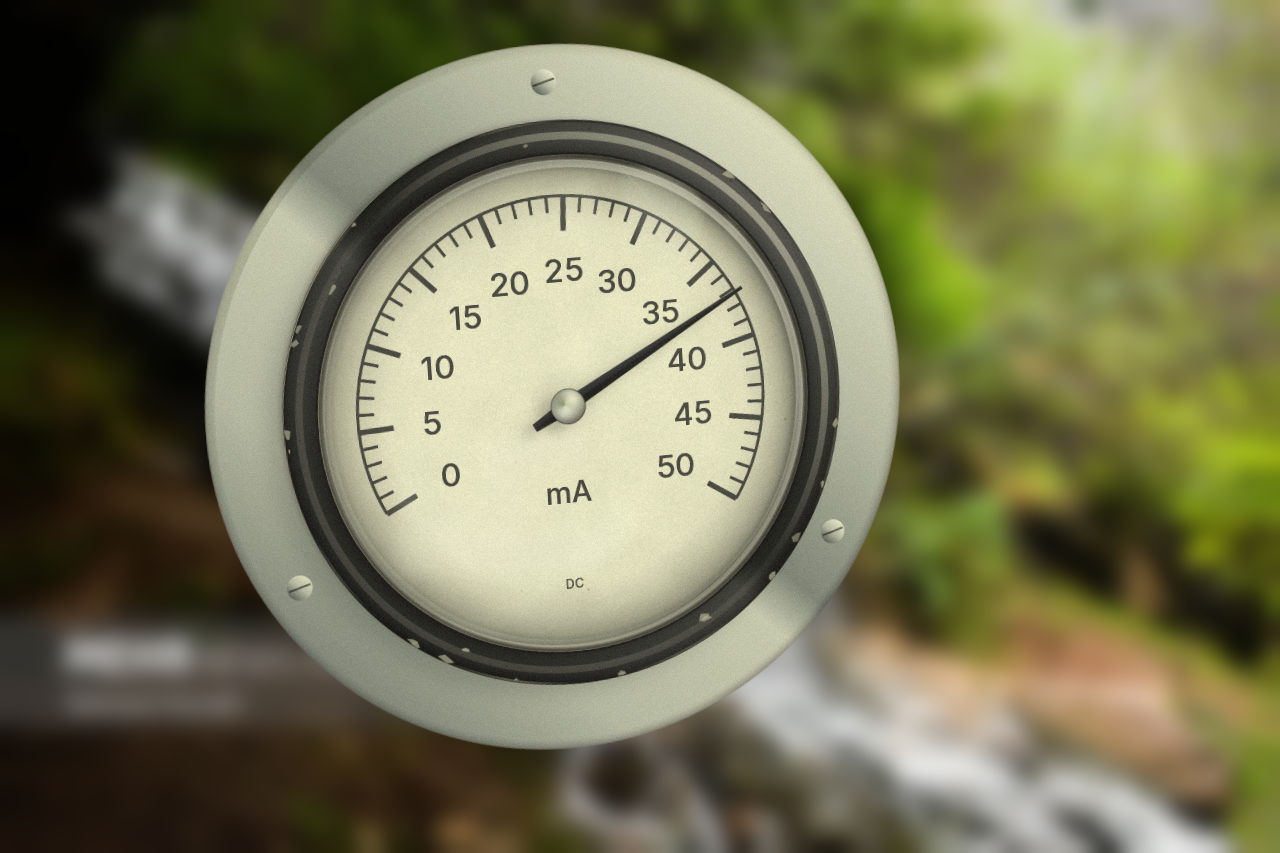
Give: 37 mA
